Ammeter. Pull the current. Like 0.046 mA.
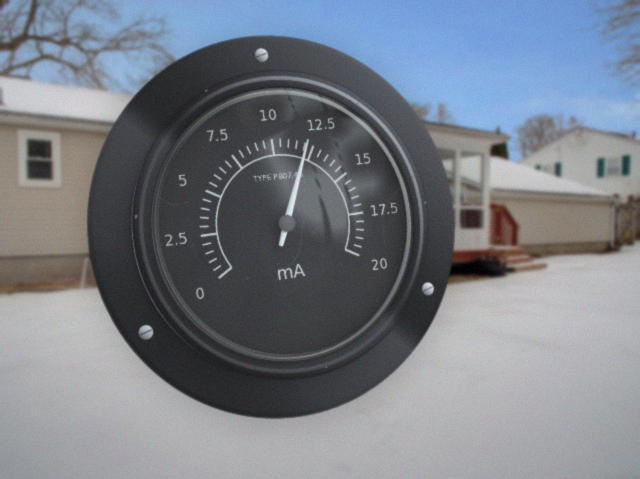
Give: 12 mA
